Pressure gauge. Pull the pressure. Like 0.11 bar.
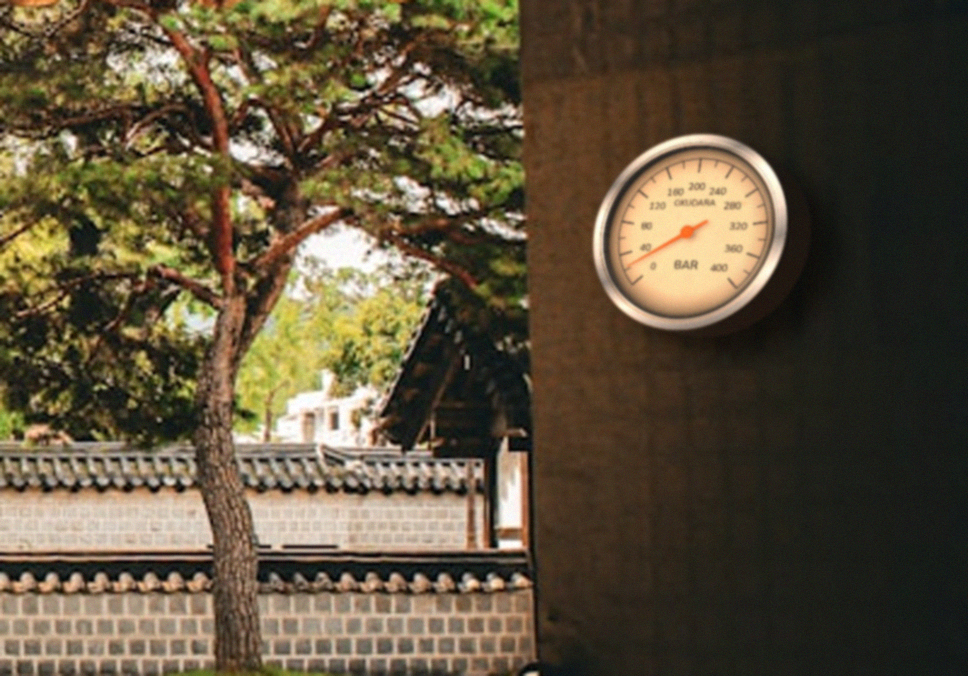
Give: 20 bar
